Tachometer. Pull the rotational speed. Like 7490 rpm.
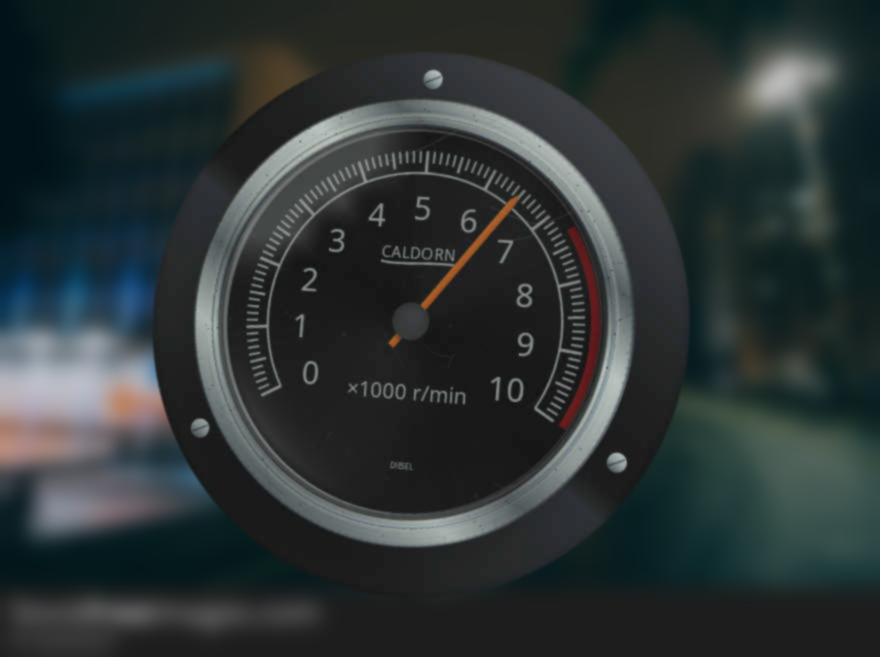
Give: 6500 rpm
